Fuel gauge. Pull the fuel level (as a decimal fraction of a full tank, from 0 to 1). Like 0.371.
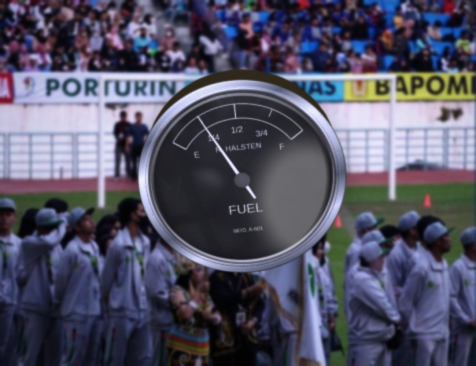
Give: 0.25
